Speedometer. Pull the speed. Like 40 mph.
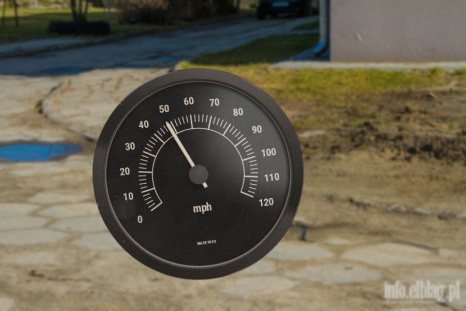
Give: 48 mph
